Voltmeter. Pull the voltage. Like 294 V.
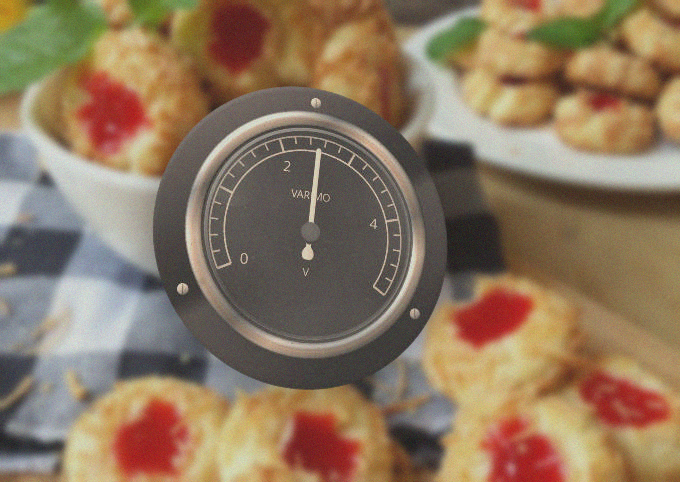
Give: 2.5 V
